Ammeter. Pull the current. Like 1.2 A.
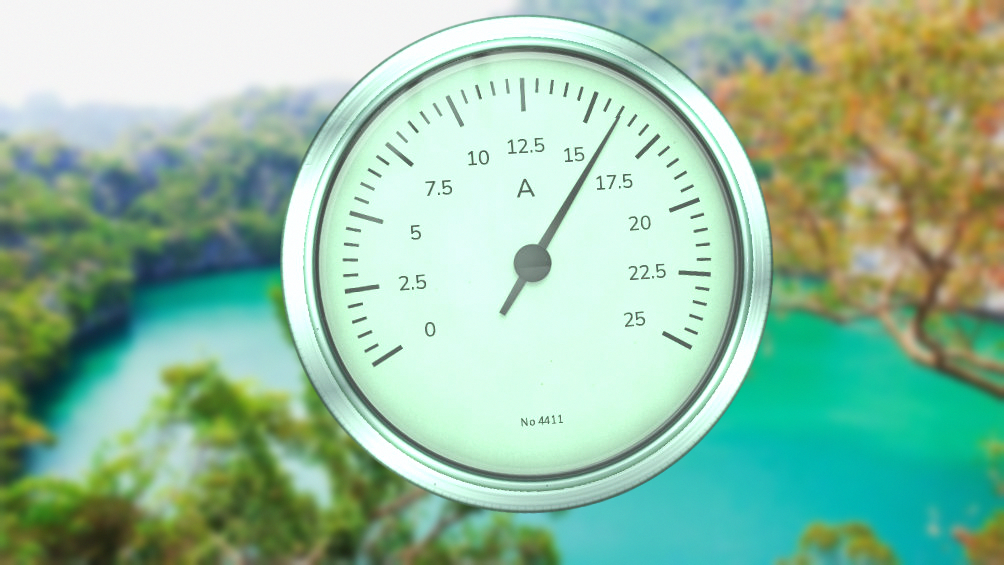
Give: 16 A
